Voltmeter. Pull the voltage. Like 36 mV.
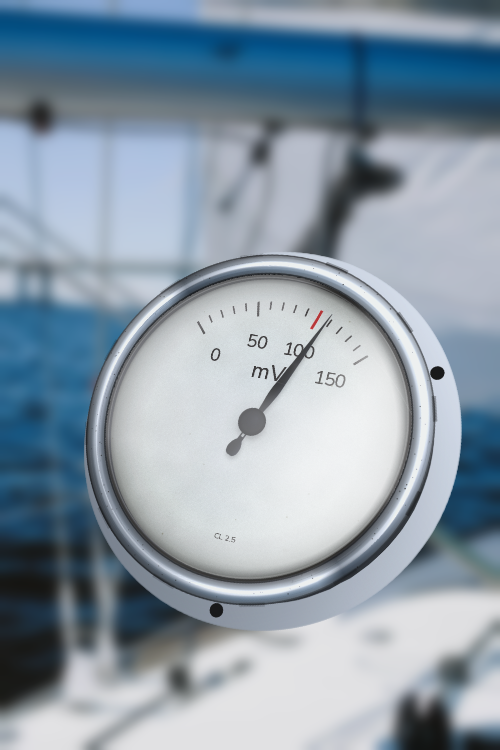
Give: 110 mV
